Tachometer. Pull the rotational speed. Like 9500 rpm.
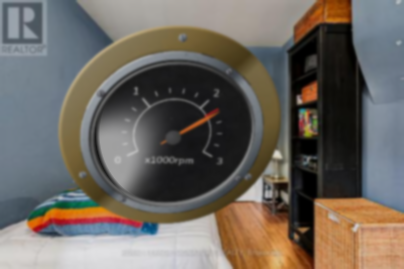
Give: 2200 rpm
